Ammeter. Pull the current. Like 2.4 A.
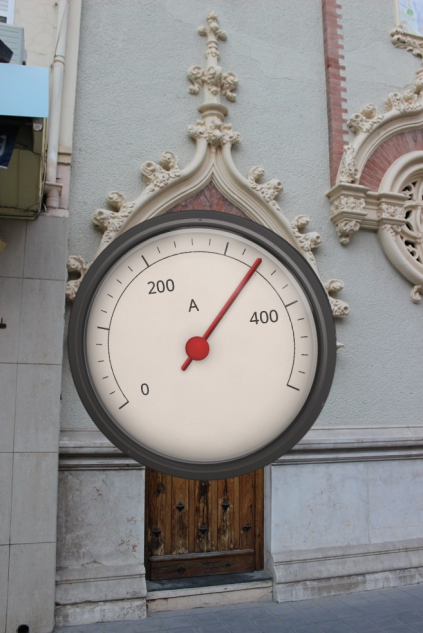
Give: 340 A
